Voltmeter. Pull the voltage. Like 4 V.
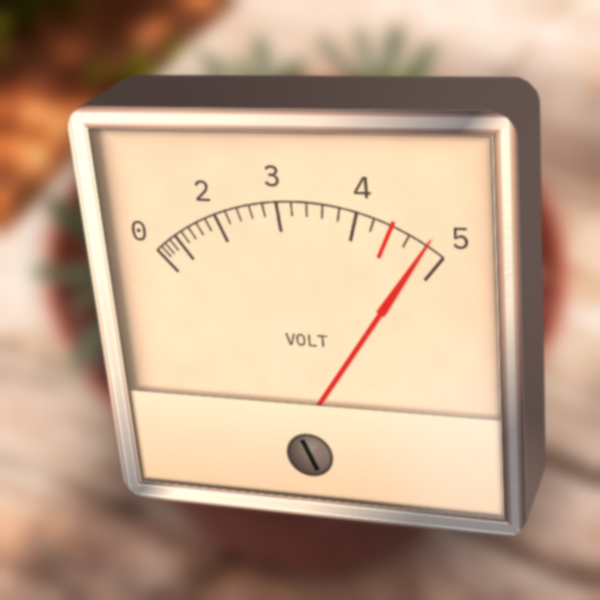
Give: 4.8 V
